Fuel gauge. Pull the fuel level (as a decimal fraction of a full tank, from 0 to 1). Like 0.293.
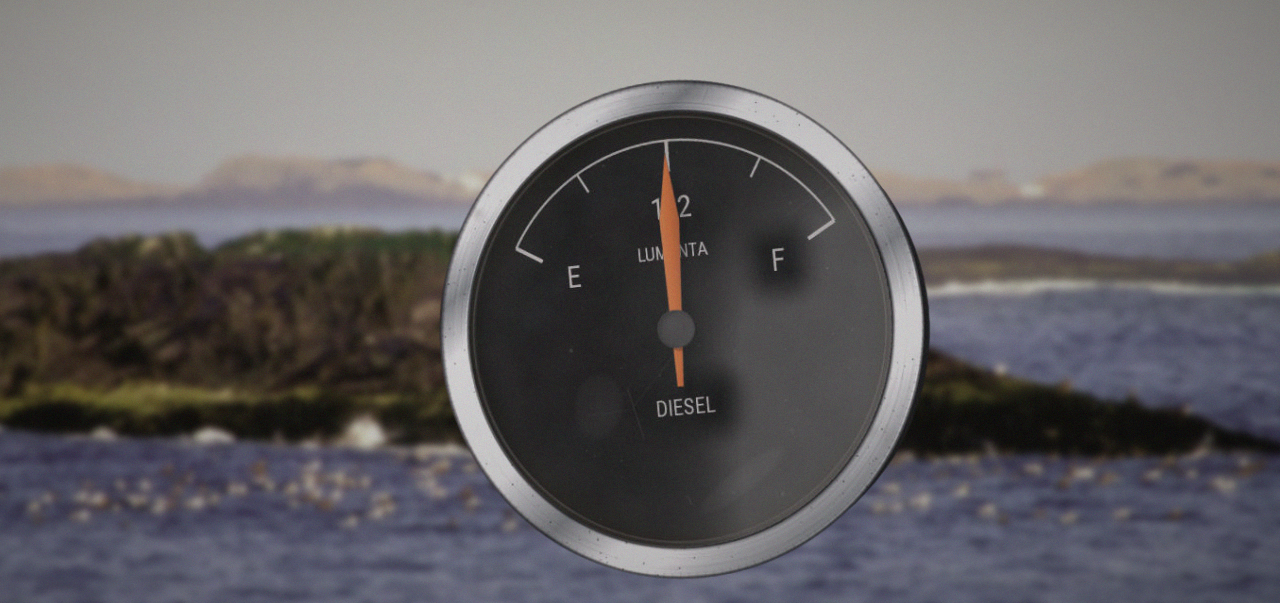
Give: 0.5
